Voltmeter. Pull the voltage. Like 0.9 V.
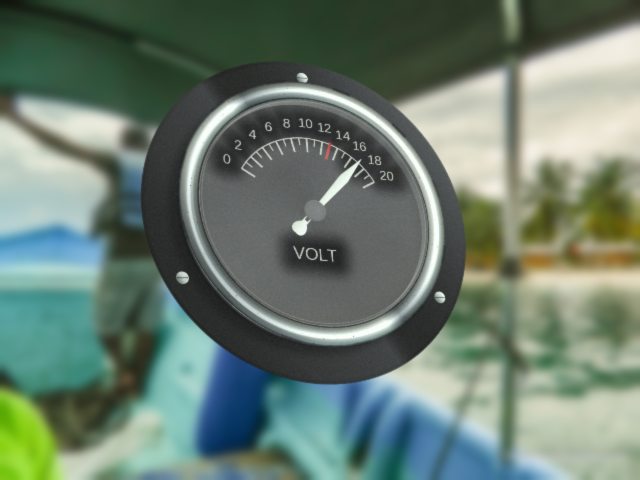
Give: 17 V
